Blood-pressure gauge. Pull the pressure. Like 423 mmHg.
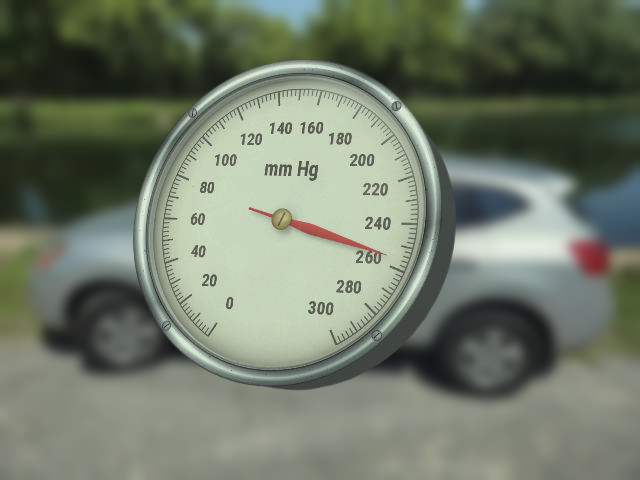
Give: 256 mmHg
